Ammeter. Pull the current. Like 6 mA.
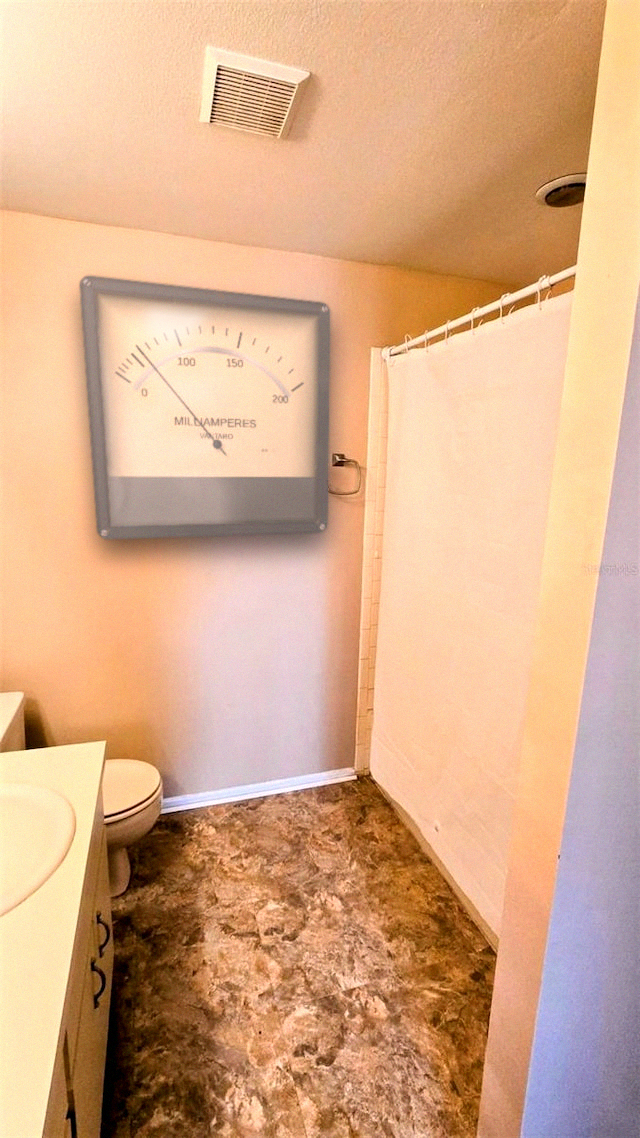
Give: 60 mA
